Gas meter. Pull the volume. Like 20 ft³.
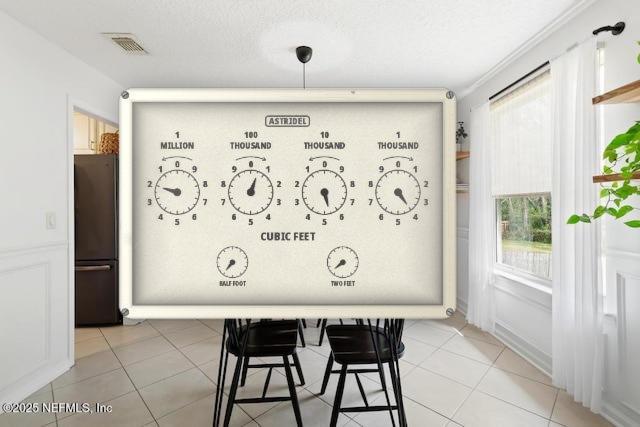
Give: 205400 ft³
